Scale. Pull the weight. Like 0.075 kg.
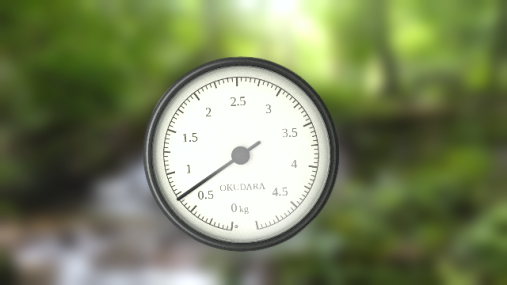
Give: 0.7 kg
